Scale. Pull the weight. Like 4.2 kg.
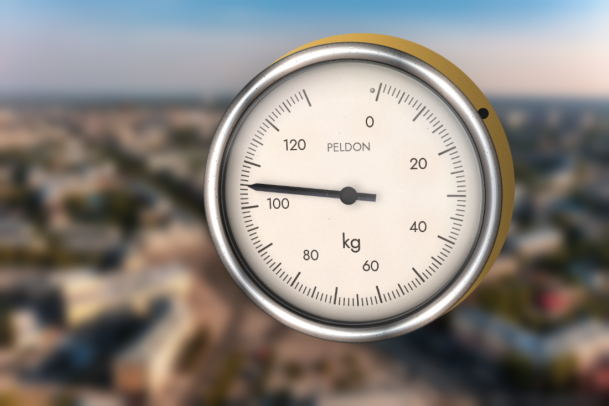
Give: 105 kg
